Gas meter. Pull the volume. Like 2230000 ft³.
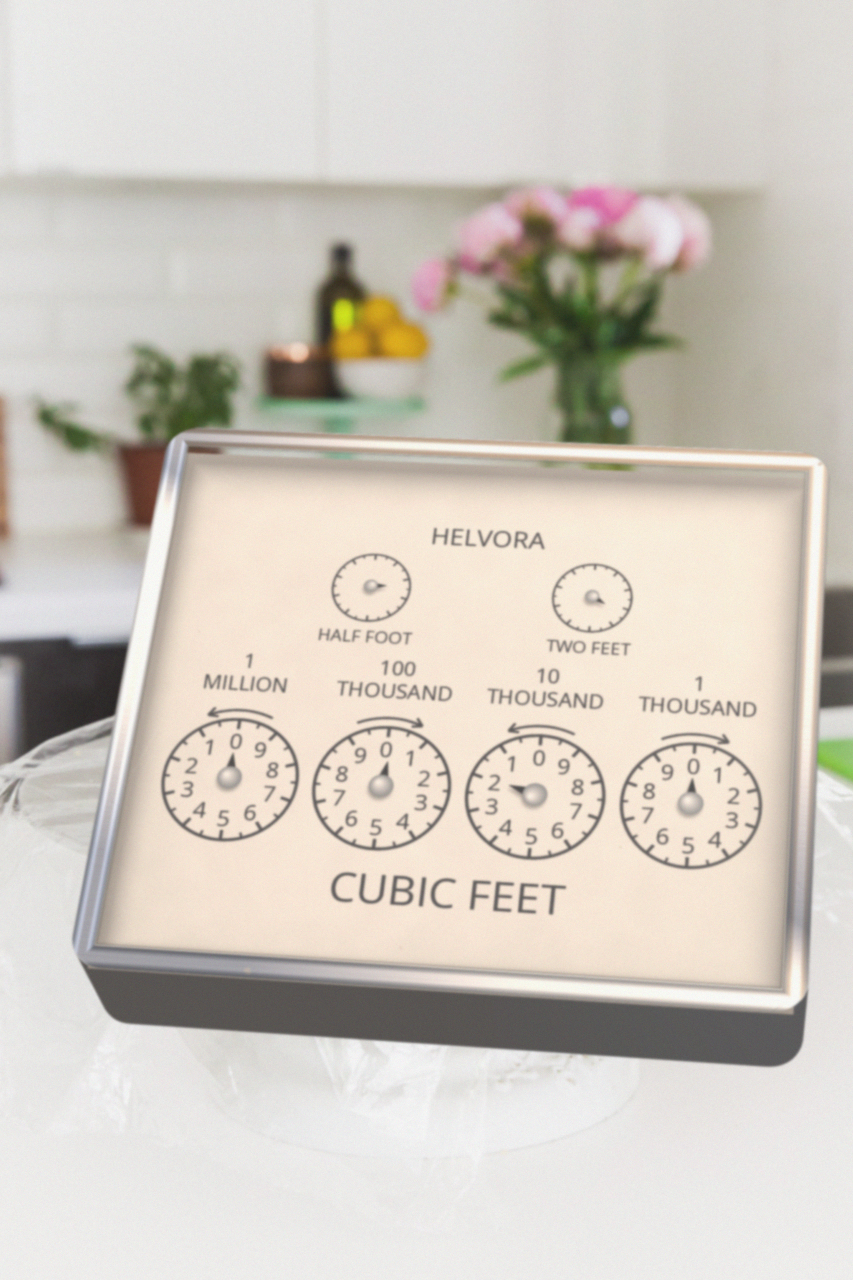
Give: 2000 ft³
